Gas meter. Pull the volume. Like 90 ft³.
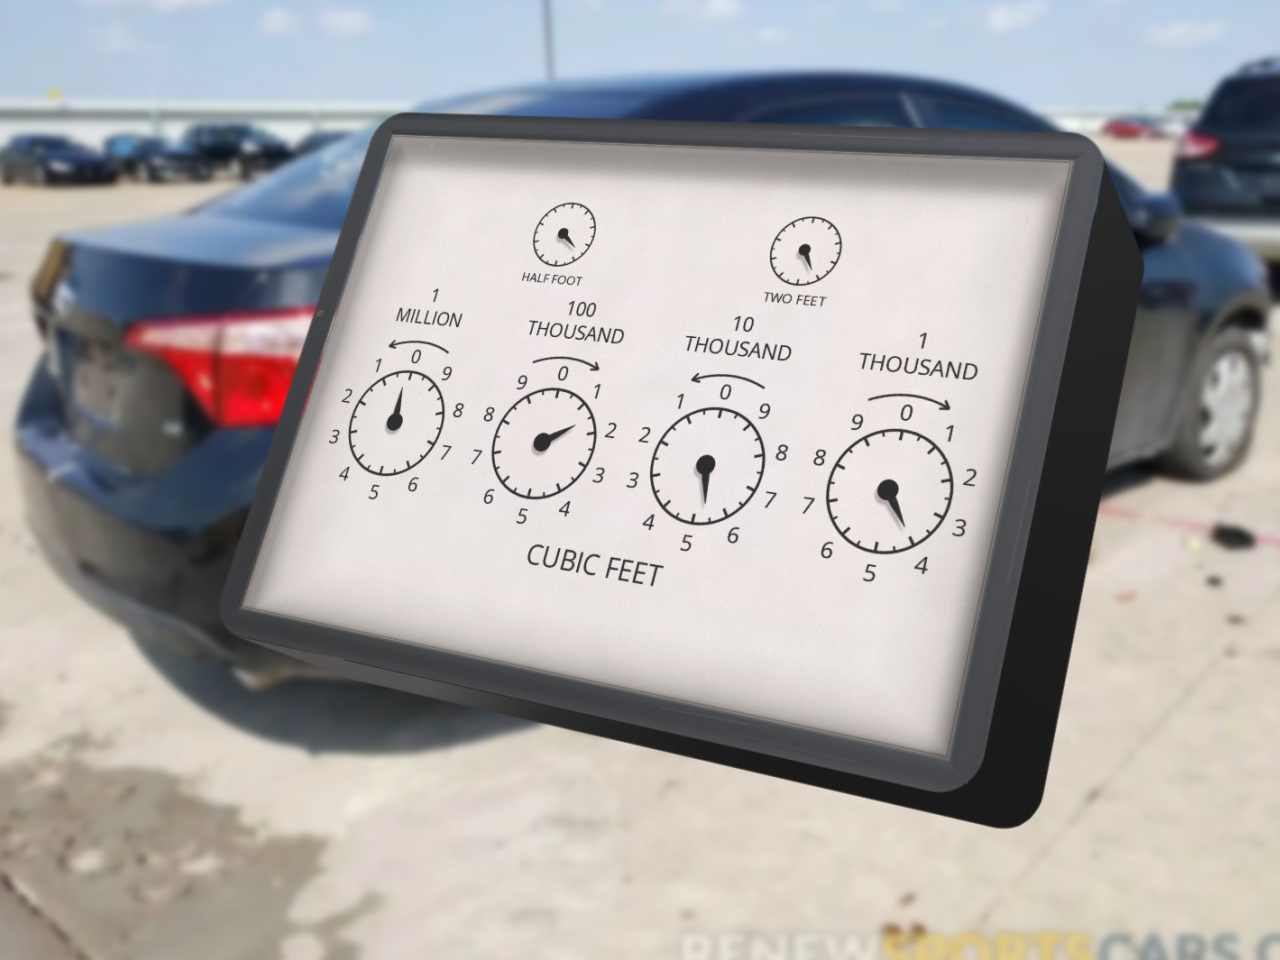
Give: 15400 ft³
